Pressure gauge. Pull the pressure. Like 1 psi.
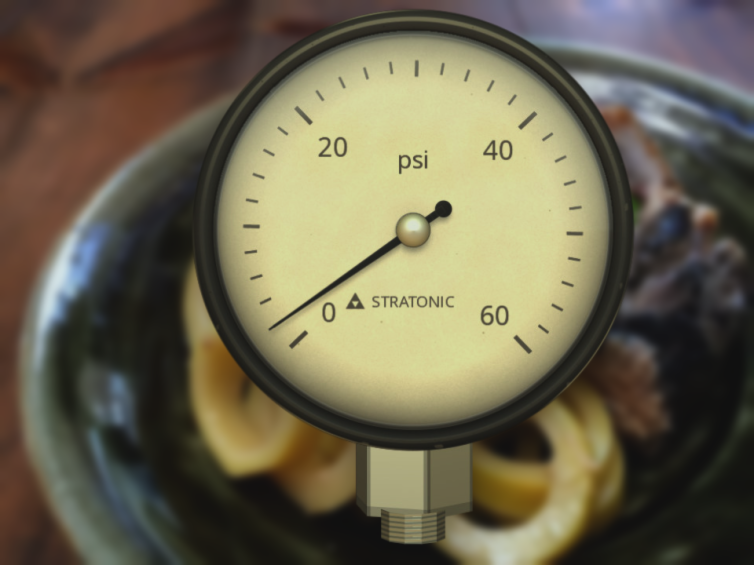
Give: 2 psi
